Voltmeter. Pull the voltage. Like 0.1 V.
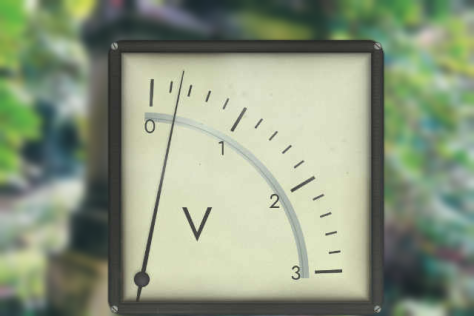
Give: 0.3 V
